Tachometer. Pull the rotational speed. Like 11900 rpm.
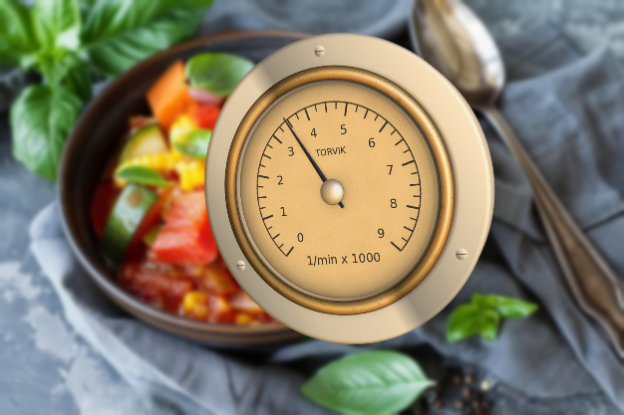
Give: 3500 rpm
